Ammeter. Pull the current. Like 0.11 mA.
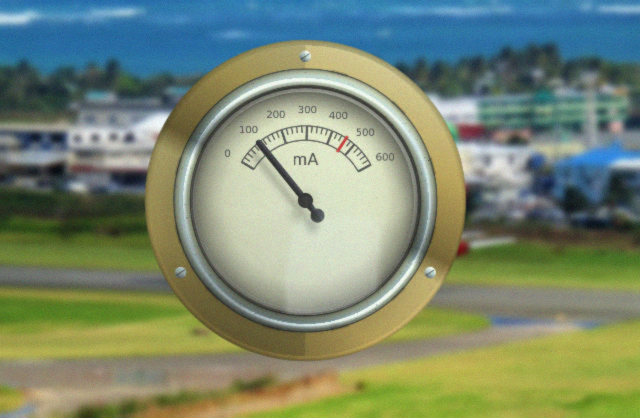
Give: 100 mA
